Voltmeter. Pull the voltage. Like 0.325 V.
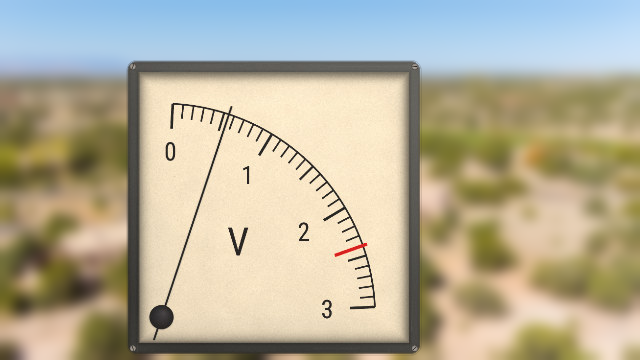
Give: 0.55 V
